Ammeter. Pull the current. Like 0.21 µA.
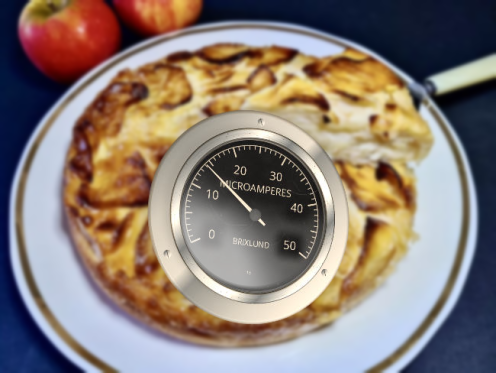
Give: 14 µA
